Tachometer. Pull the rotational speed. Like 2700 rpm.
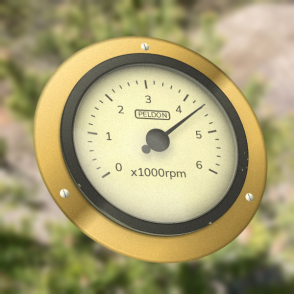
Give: 4400 rpm
